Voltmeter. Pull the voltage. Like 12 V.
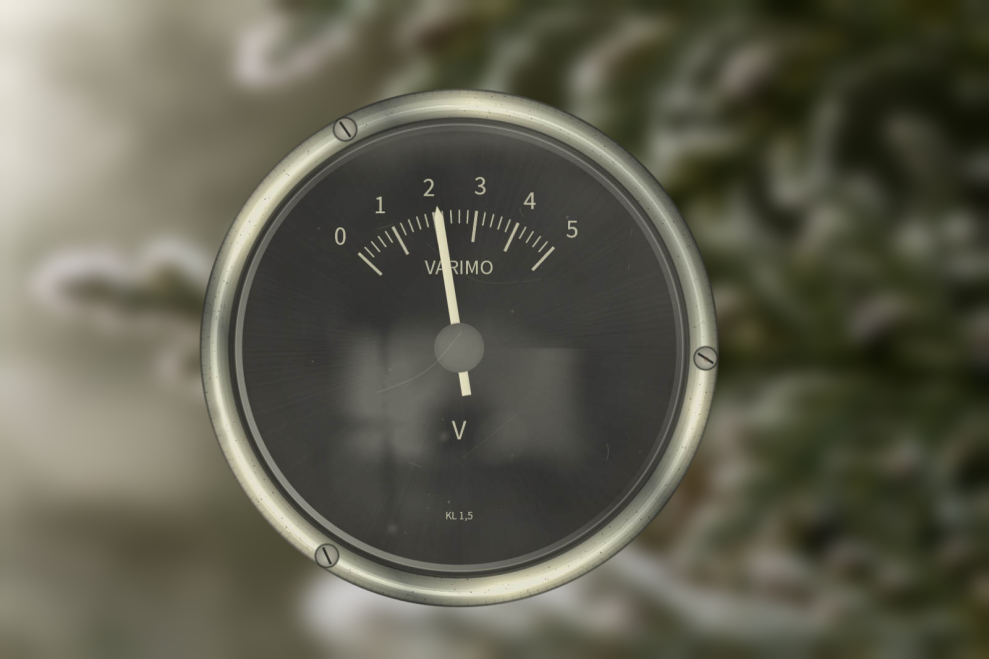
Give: 2.1 V
